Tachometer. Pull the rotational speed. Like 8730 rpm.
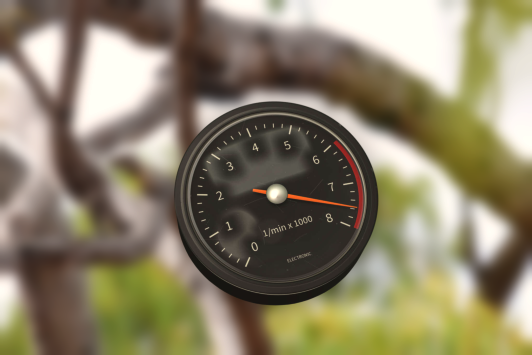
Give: 7600 rpm
